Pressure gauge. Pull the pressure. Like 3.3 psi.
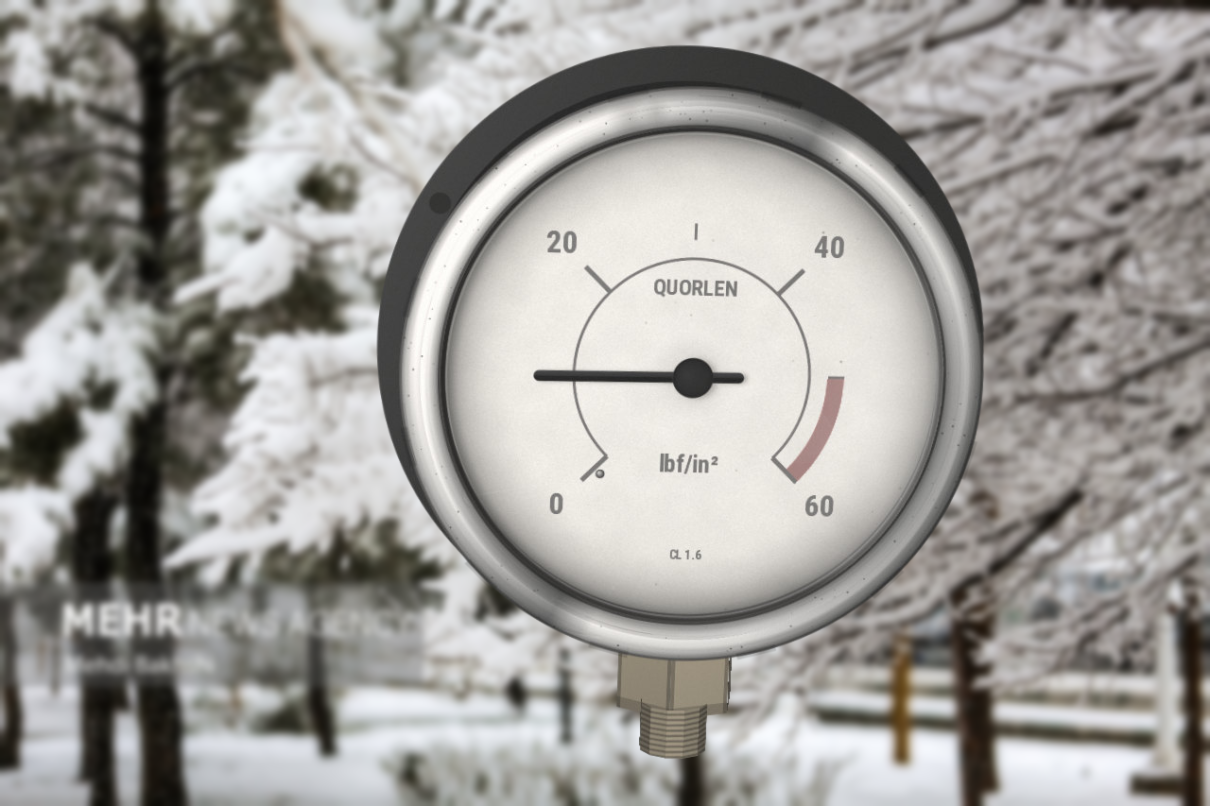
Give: 10 psi
